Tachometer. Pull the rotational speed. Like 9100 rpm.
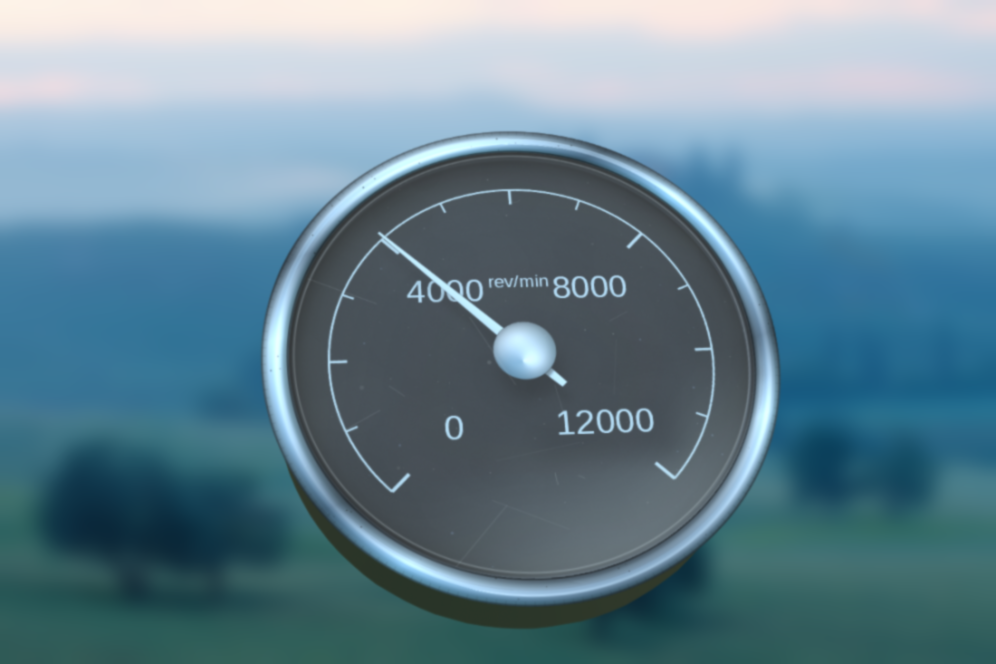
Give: 4000 rpm
